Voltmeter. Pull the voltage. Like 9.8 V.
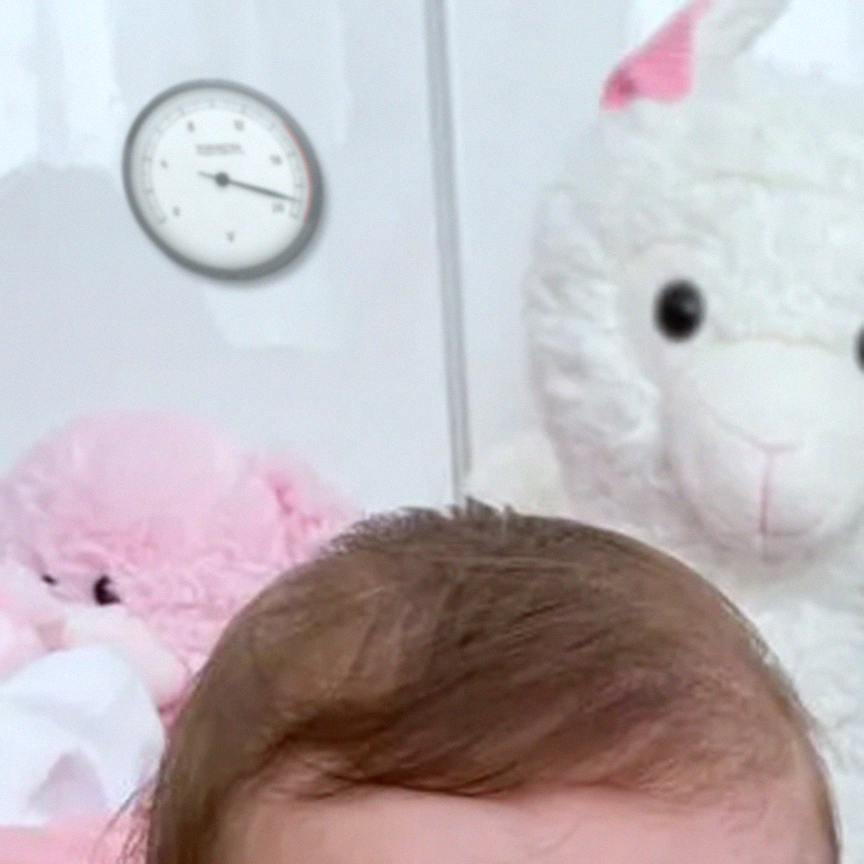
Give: 19 V
